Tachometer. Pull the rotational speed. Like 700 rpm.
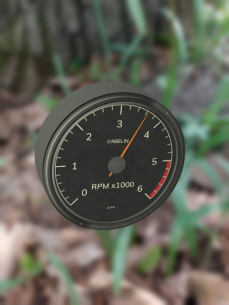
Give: 3600 rpm
